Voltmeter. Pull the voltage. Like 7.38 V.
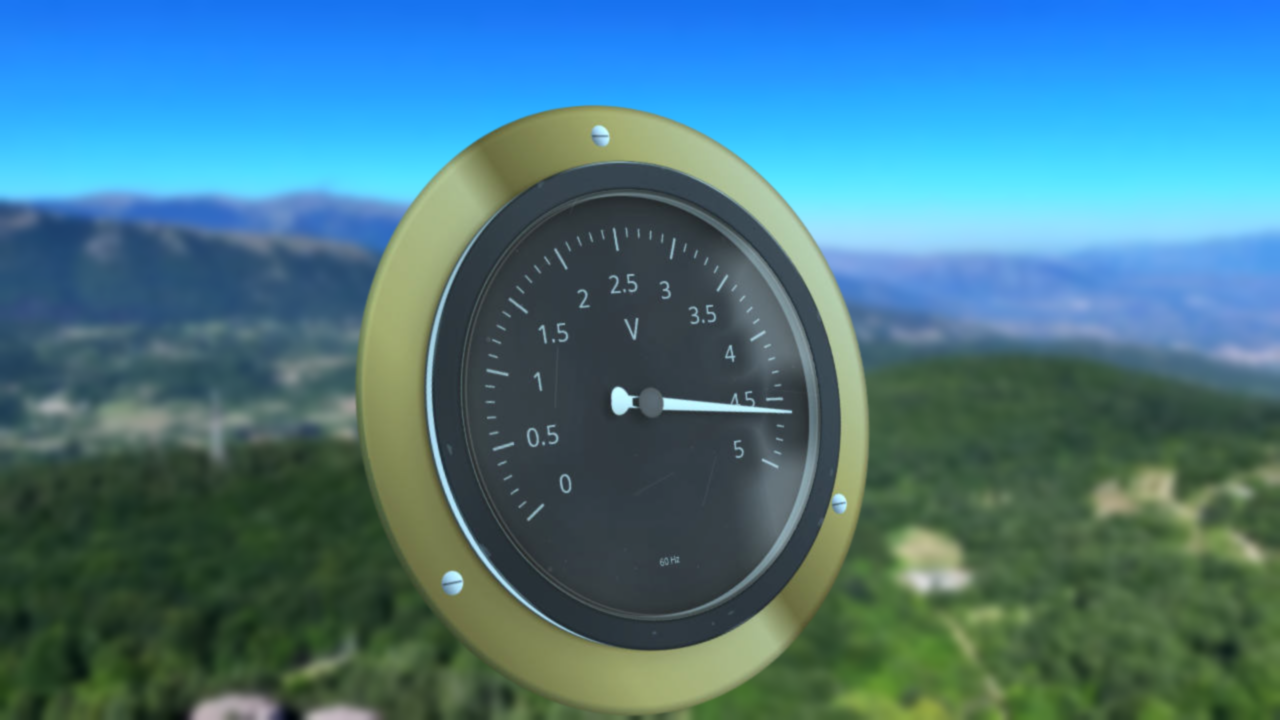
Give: 4.6 V
